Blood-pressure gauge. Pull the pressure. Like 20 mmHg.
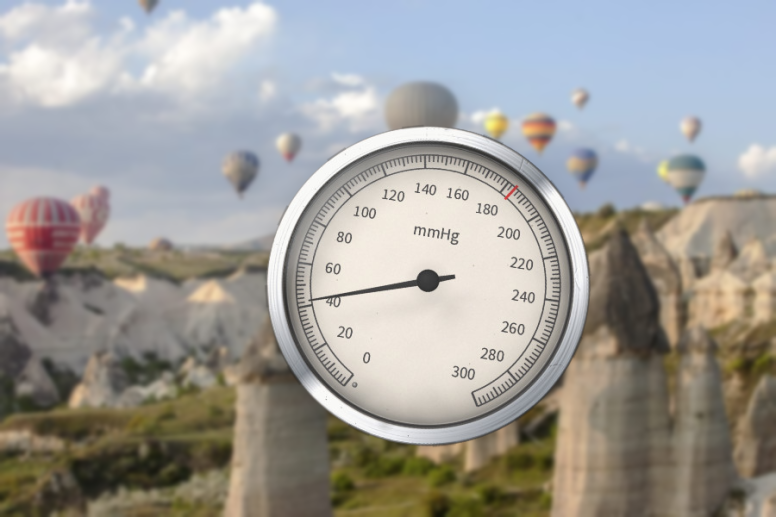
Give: 42 mmHg
